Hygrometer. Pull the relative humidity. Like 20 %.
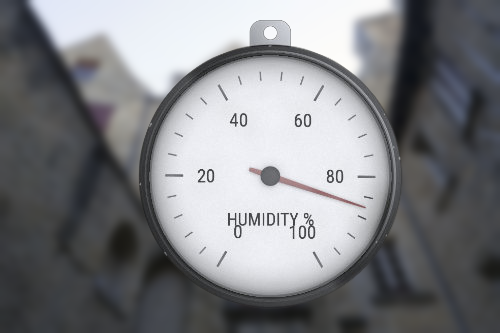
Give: 86 %
